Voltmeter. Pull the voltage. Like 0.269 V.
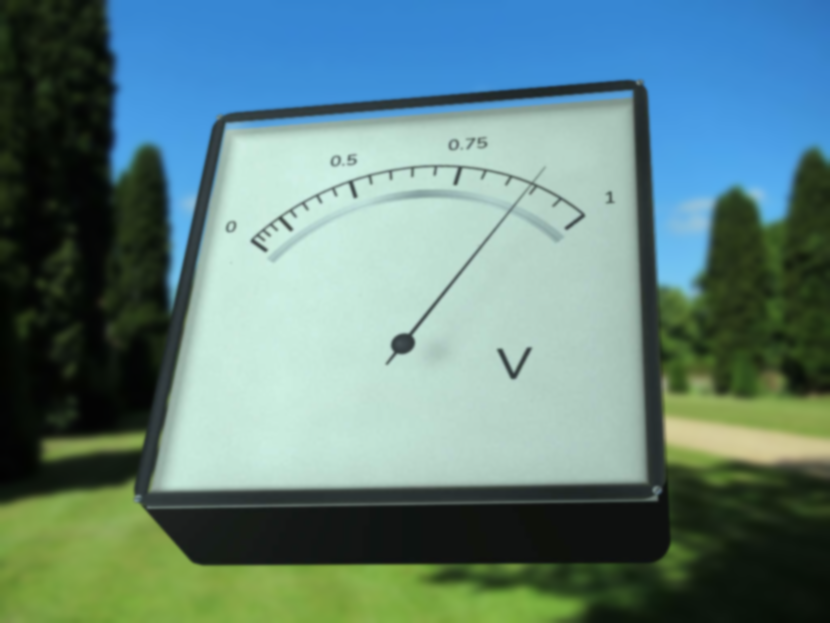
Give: 0.9 V
